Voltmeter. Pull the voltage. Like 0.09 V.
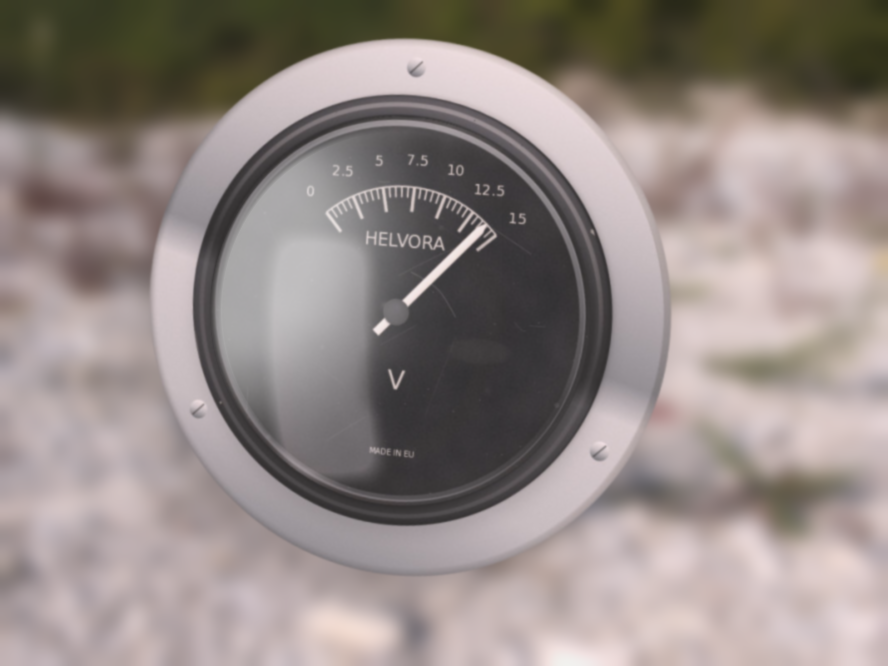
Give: 14 V
